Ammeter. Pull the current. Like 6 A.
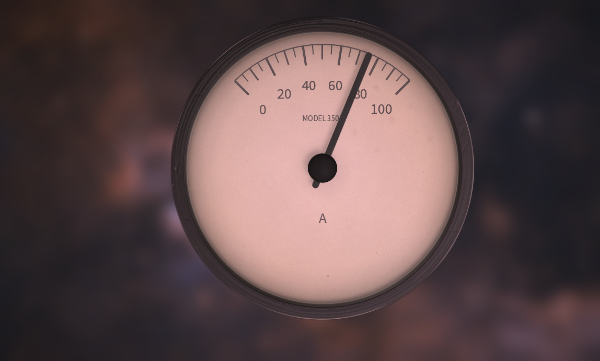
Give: 75 A
